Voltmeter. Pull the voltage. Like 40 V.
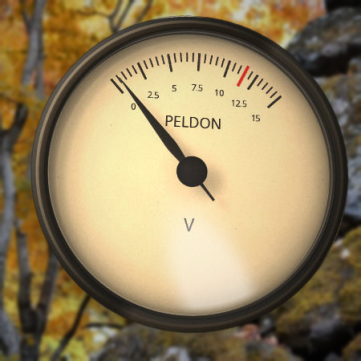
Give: 0.5 V
